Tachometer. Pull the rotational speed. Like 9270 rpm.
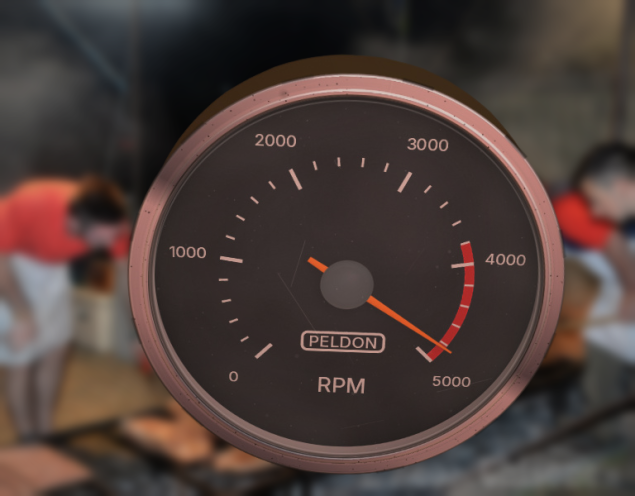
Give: 4800 rpm
